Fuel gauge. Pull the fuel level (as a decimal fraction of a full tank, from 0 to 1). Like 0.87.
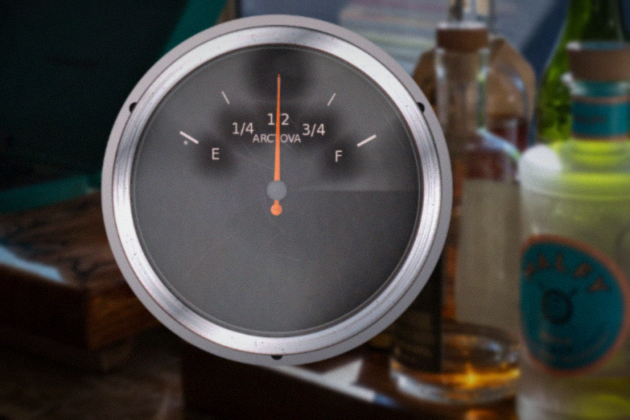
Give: 0.5
